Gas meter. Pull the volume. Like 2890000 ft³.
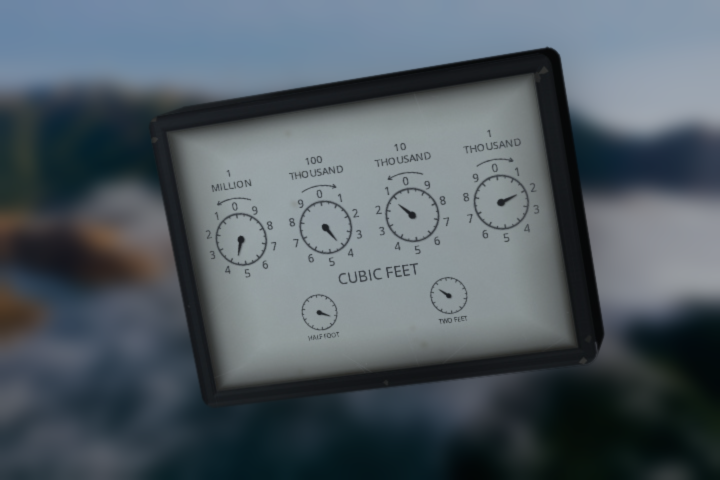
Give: 441200 ft³
